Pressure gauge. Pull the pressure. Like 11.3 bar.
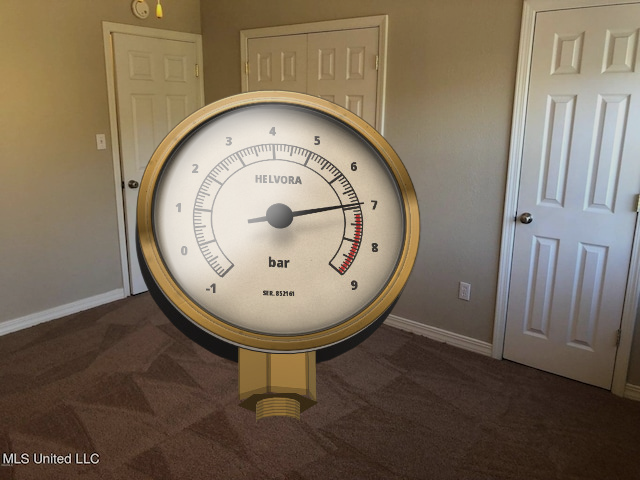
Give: 7 bar
